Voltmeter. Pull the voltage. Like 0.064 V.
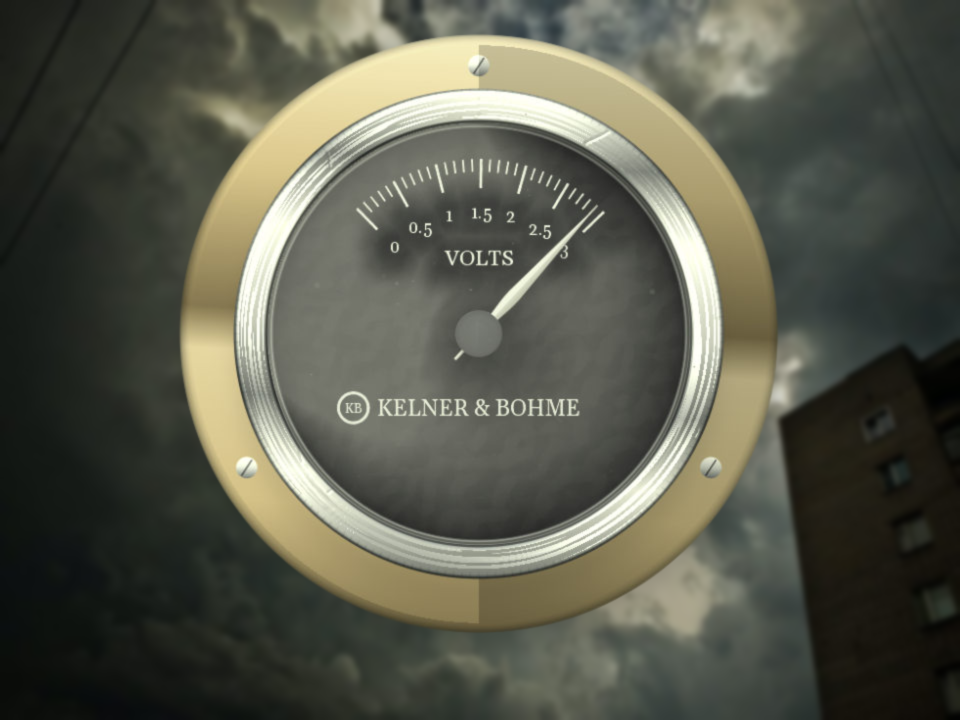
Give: 2.9 V
